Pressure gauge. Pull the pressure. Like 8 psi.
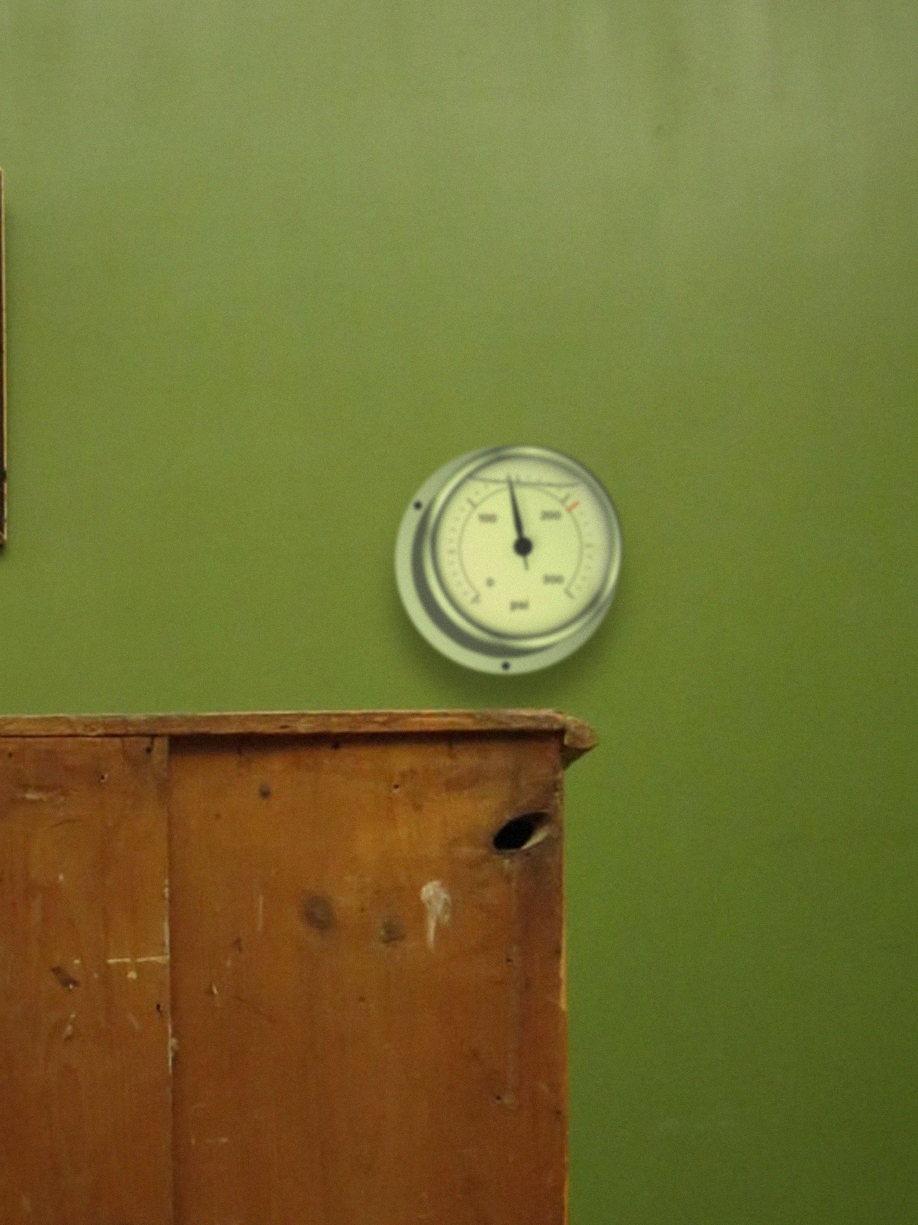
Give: 140 psi
